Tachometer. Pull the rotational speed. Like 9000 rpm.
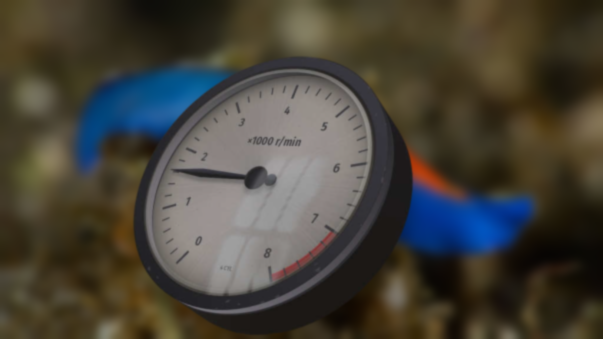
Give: 1600 rpm
